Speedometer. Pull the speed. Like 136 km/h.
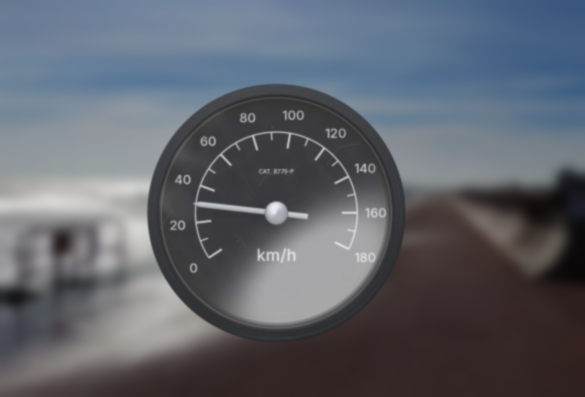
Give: 30 km/h
